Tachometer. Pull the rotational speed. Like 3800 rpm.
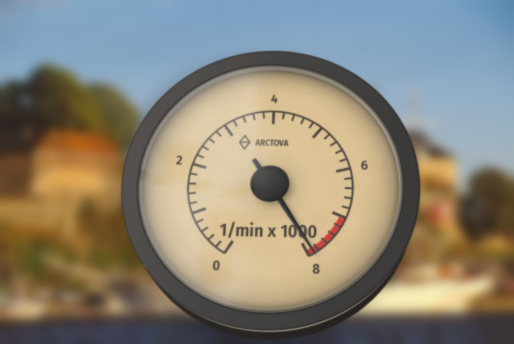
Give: 7900 rpm
